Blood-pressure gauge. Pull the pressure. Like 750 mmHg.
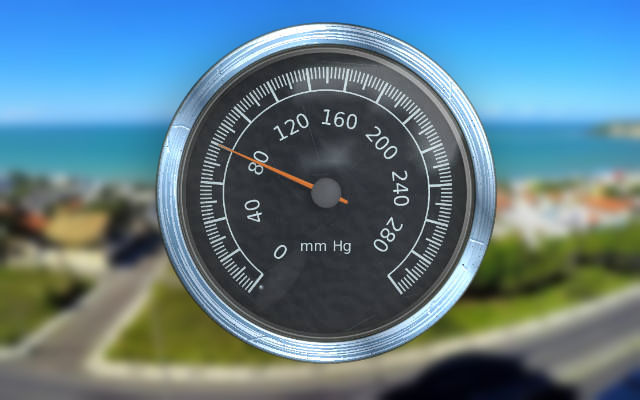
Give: 80 mmHg
